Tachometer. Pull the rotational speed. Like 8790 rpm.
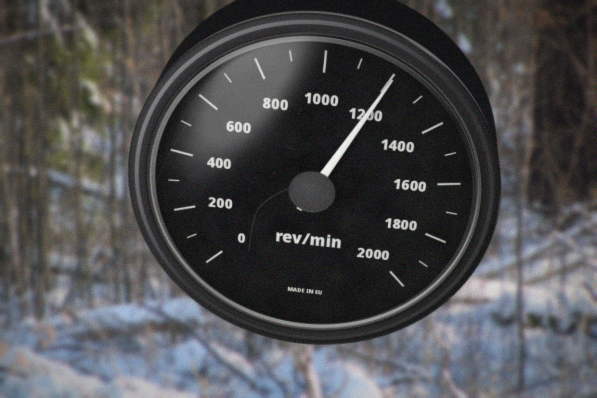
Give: 1200 rpm
